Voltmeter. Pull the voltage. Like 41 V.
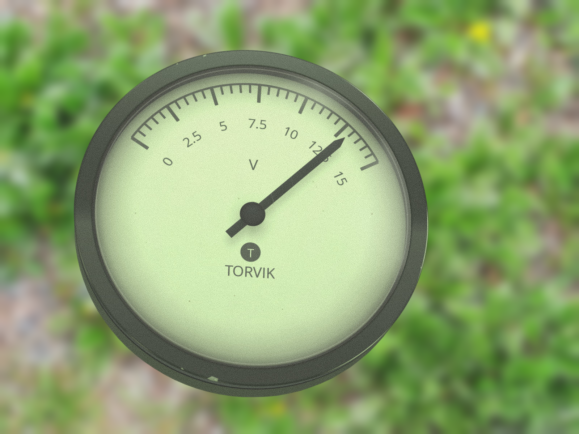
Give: 13 V
